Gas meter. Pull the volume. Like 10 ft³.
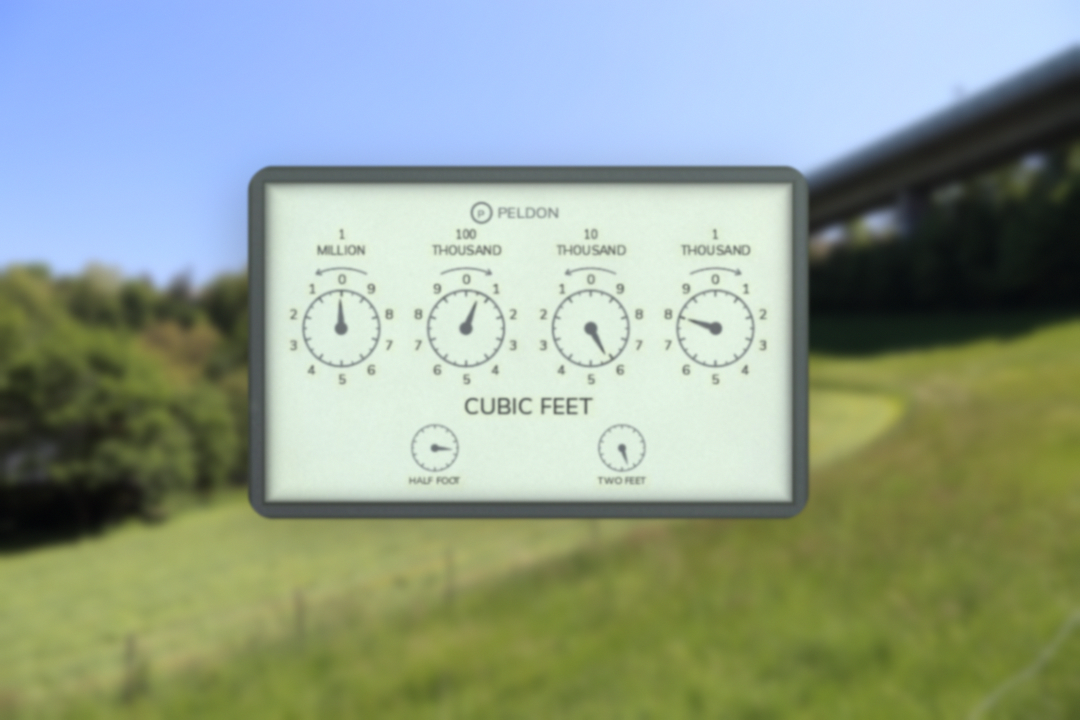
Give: 5800 ft³
